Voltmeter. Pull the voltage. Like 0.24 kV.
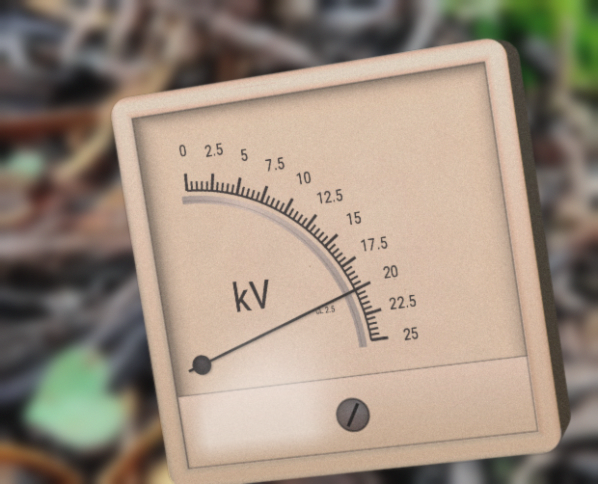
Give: 20 kV
